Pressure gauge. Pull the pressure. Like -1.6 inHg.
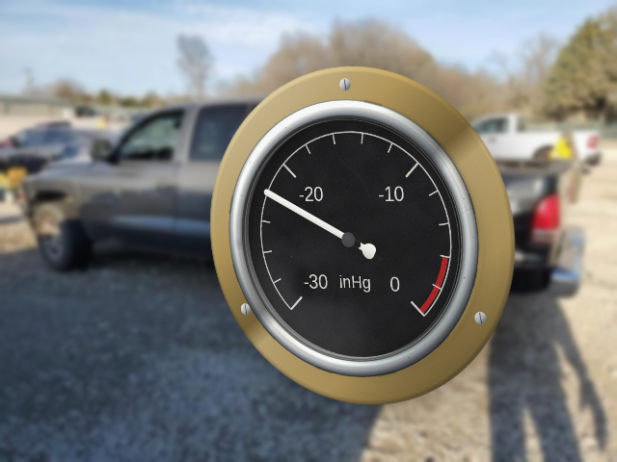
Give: -22 inHg
